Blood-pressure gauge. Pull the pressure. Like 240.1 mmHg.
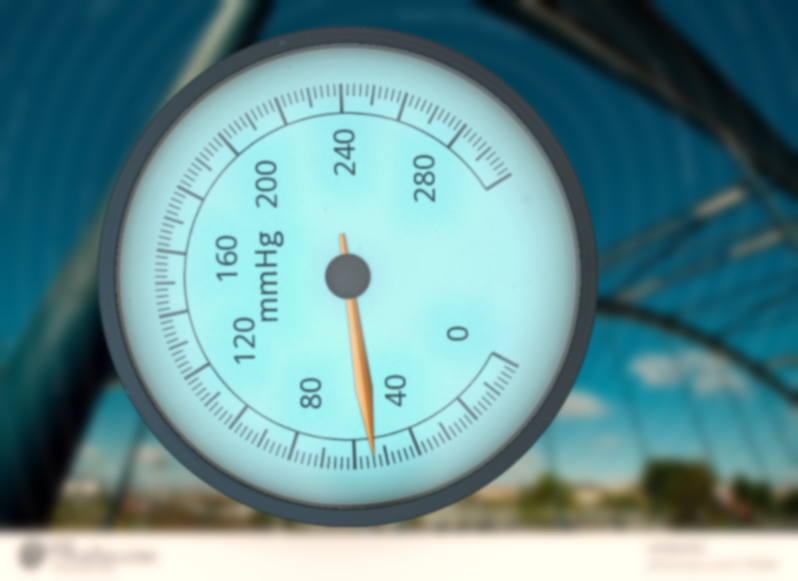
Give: 54 mmHg
